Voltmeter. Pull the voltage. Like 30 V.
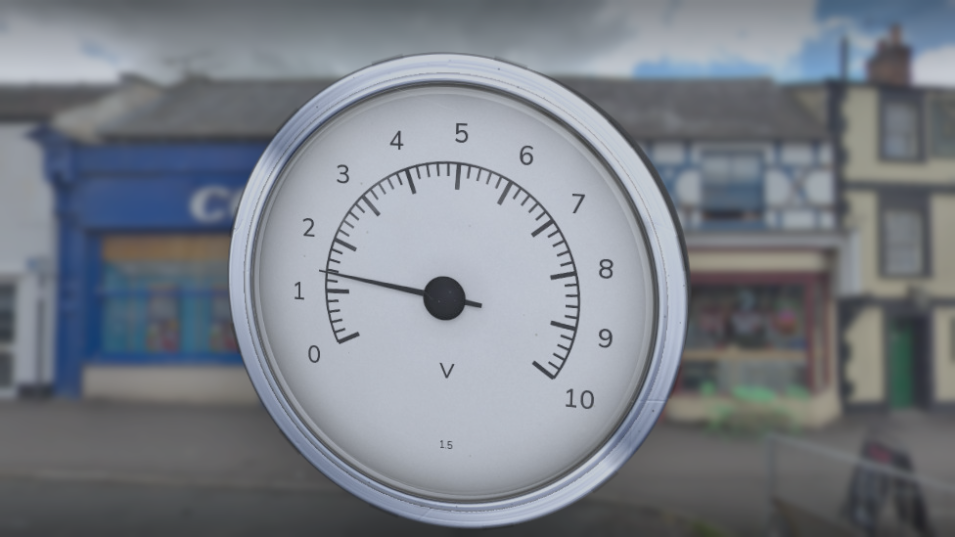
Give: 1.4 V
